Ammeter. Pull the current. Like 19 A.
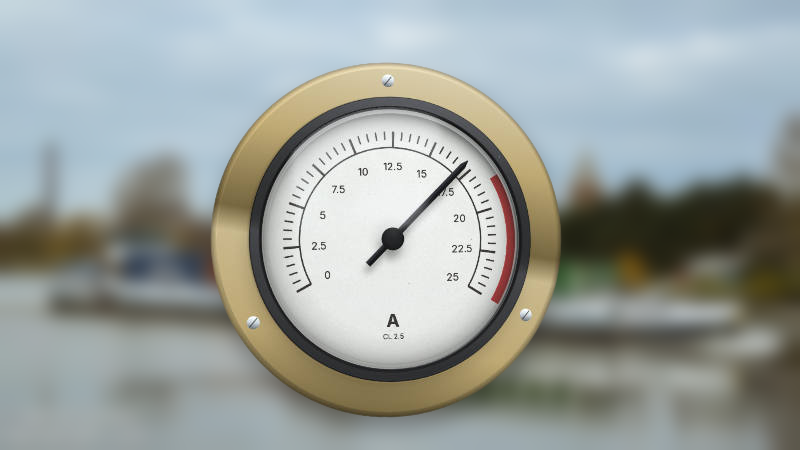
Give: 17 A
